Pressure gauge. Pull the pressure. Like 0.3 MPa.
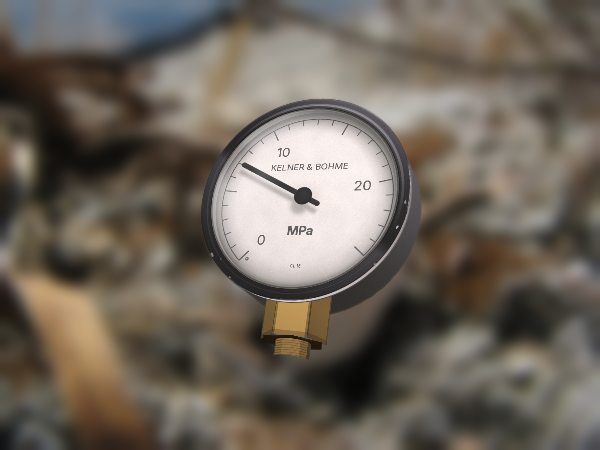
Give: 7 MPa
